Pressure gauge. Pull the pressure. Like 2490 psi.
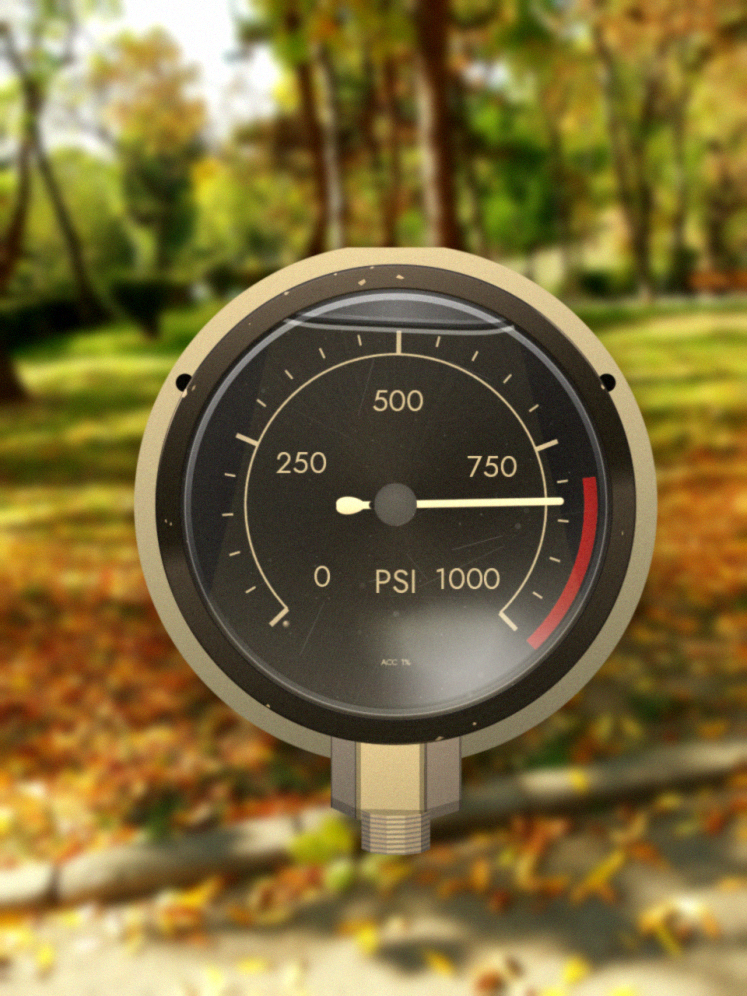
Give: 825 psi
